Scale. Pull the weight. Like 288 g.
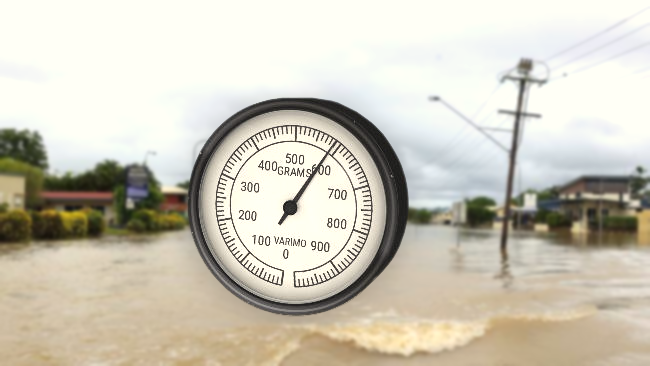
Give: 590 g
